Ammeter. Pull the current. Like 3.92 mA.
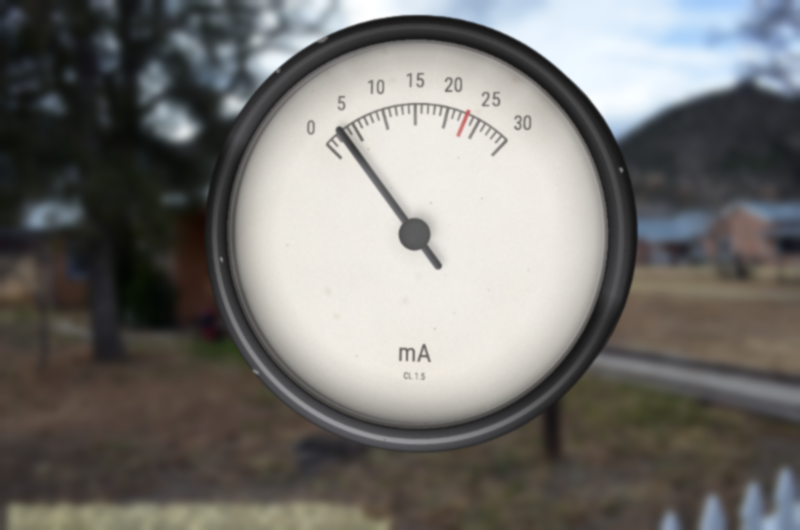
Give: 3 mA
